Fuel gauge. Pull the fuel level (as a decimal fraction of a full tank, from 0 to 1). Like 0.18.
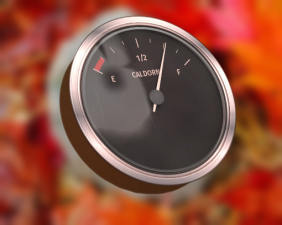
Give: 0.75
